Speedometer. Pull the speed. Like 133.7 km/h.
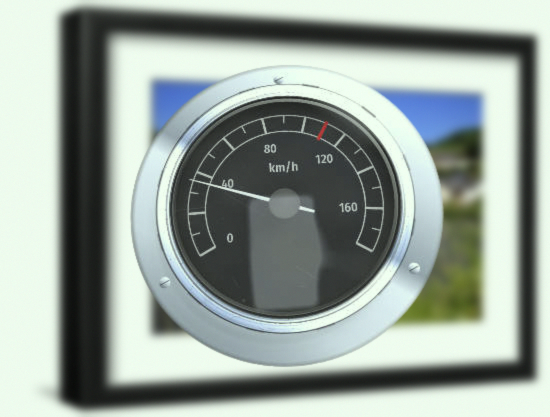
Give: 35 km/h
